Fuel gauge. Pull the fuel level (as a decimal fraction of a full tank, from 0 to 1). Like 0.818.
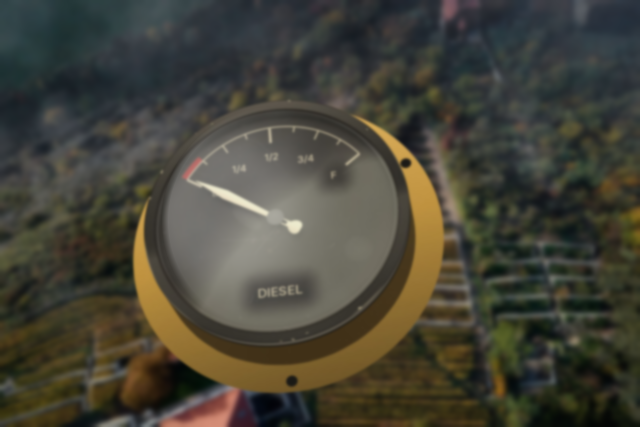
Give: 0
